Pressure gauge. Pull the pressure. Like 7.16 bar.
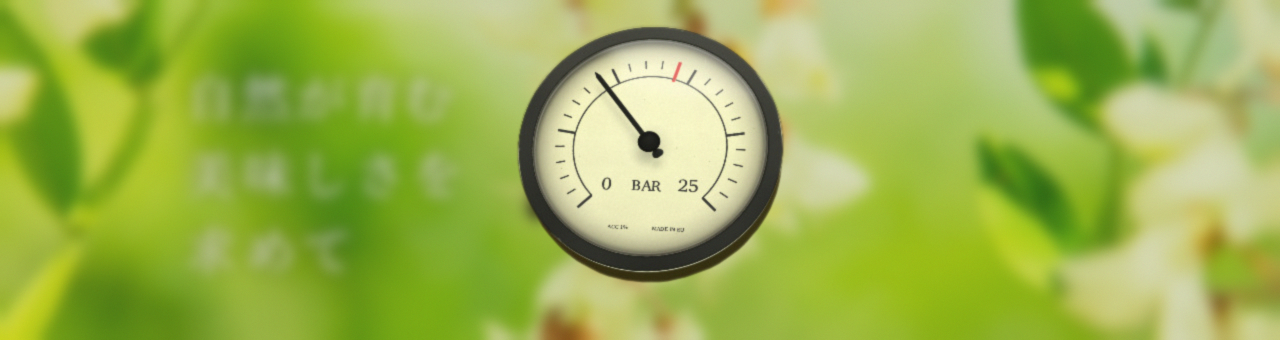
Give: 9 bar
